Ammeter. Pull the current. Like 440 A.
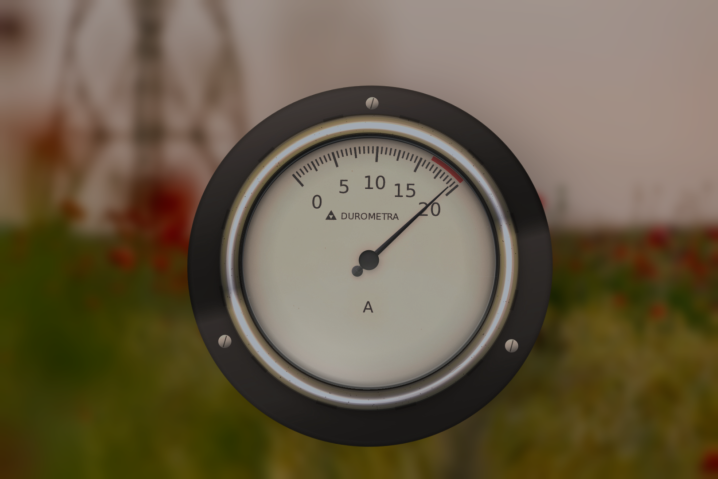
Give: 19.5 A
